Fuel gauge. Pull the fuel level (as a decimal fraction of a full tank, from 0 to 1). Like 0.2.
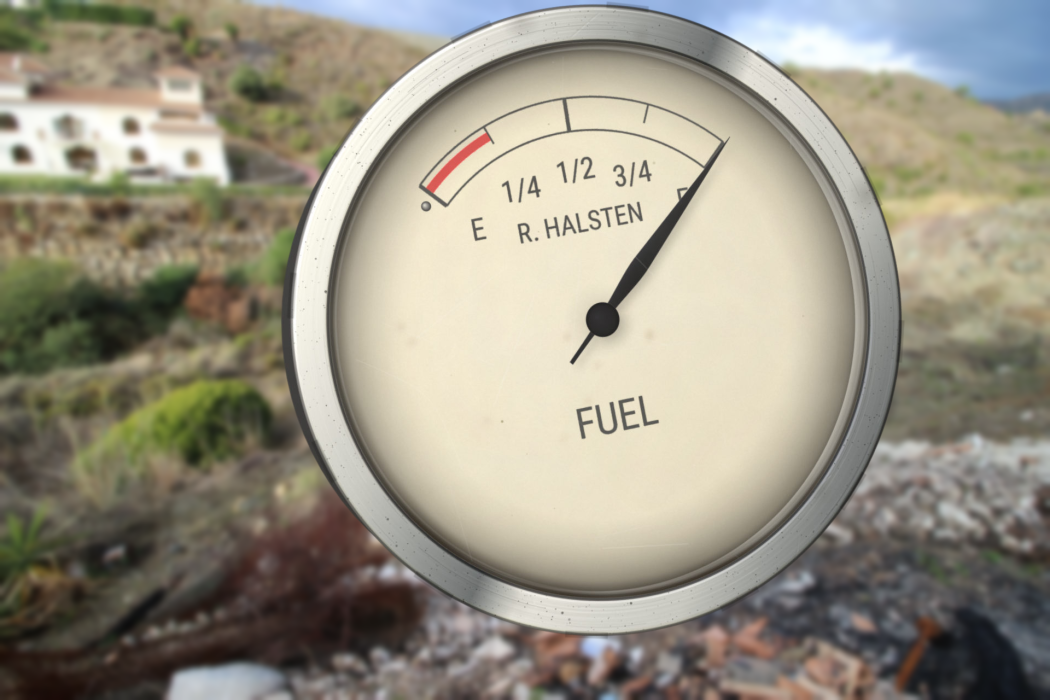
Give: 1
